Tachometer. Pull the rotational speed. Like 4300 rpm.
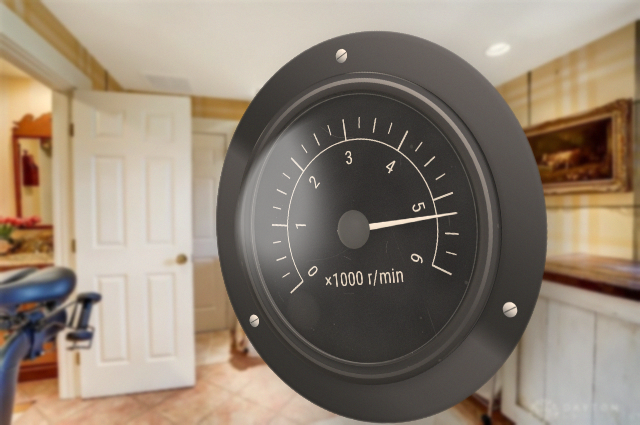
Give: 5250 rpm
